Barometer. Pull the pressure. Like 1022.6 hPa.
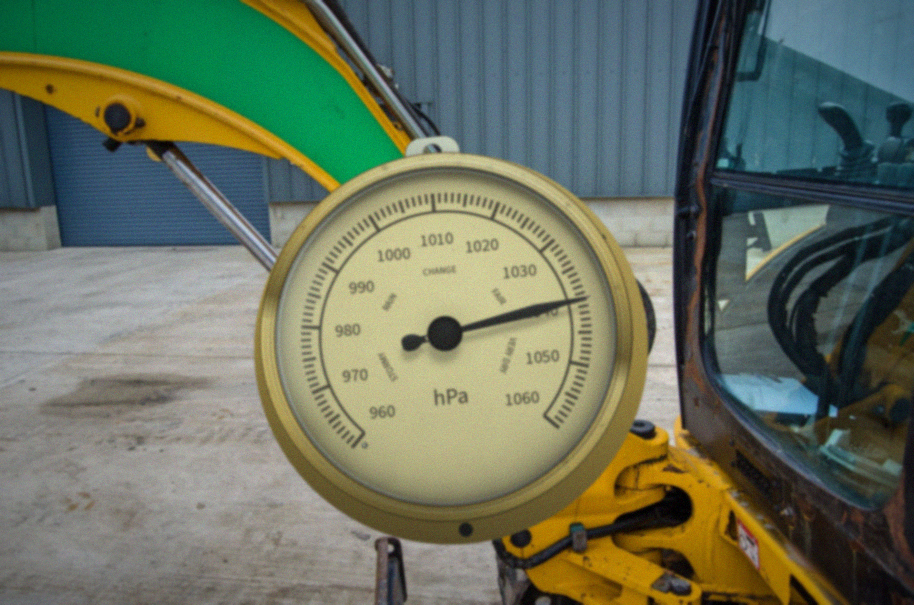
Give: 1040 hPa
